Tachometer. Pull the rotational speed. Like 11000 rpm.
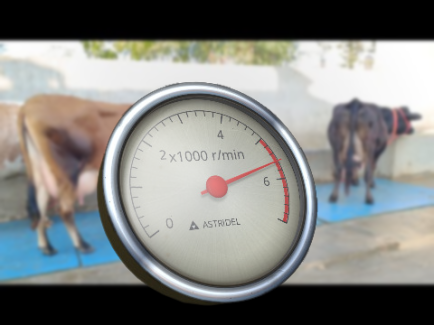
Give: 5600 rpm
